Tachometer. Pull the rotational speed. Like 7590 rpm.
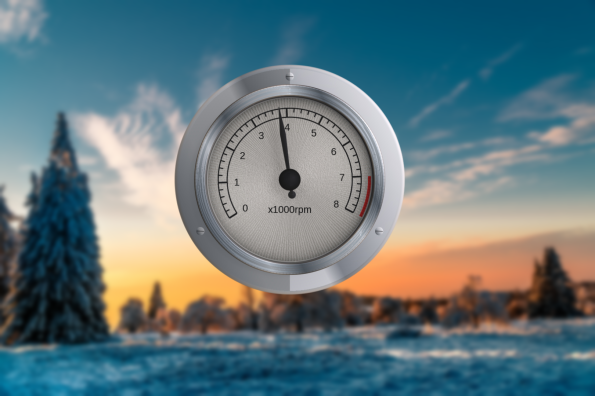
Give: 3800 rpm
